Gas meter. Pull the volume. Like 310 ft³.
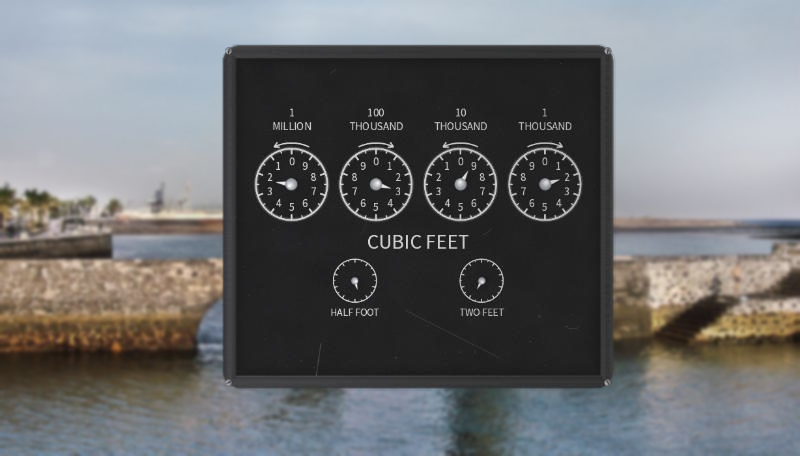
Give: 229200 ft³
